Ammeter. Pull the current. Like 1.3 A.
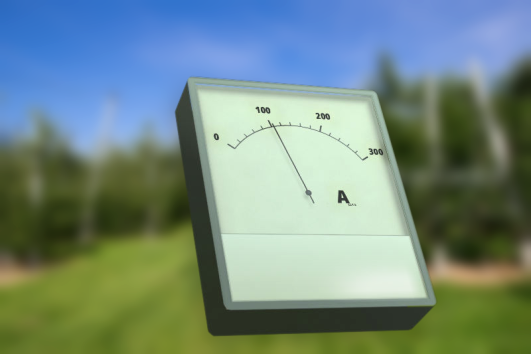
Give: 100 A
